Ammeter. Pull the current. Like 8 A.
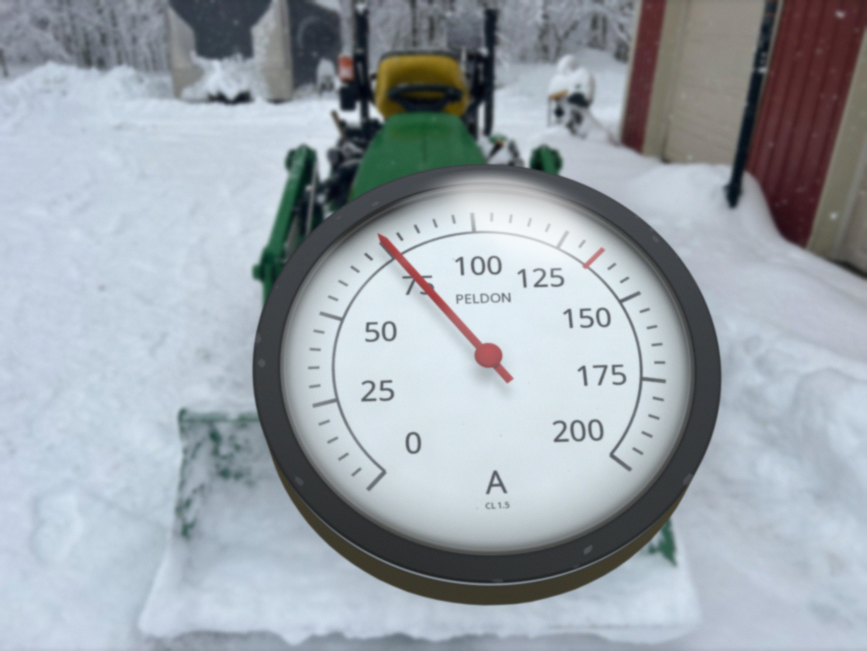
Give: 75 A
